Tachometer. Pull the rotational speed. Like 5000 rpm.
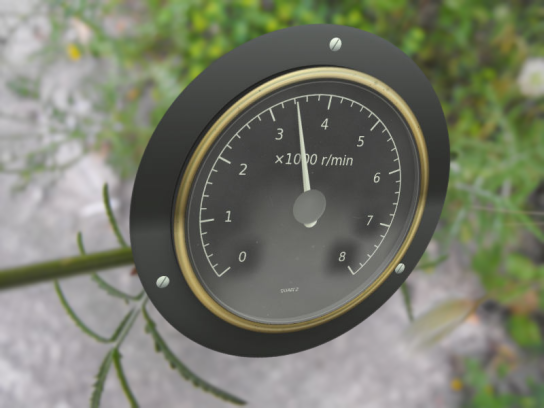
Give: 3400 rpm
